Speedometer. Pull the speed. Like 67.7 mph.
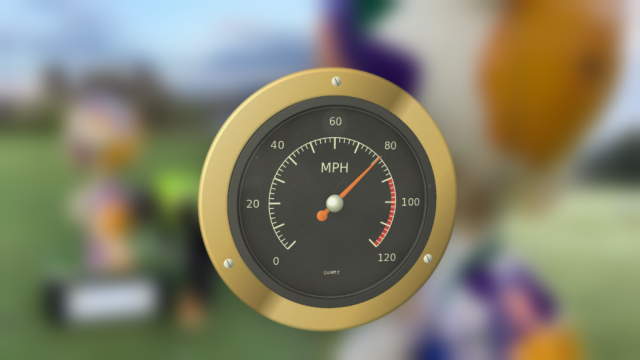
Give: 80 mph
